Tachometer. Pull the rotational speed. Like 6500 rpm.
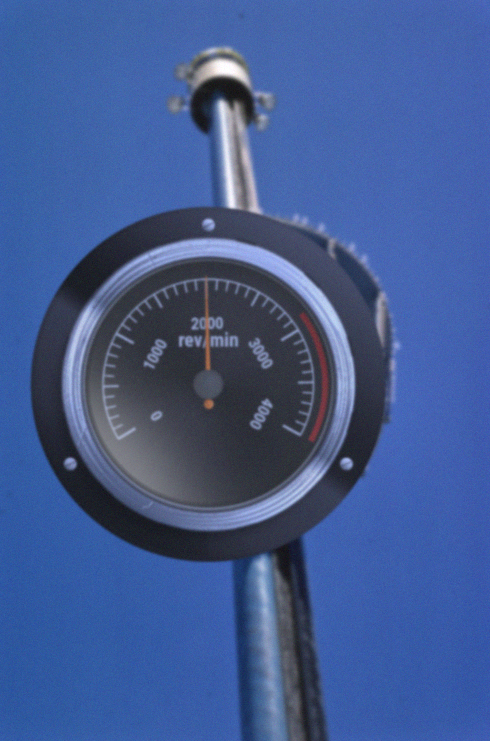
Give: 2000 rpm
